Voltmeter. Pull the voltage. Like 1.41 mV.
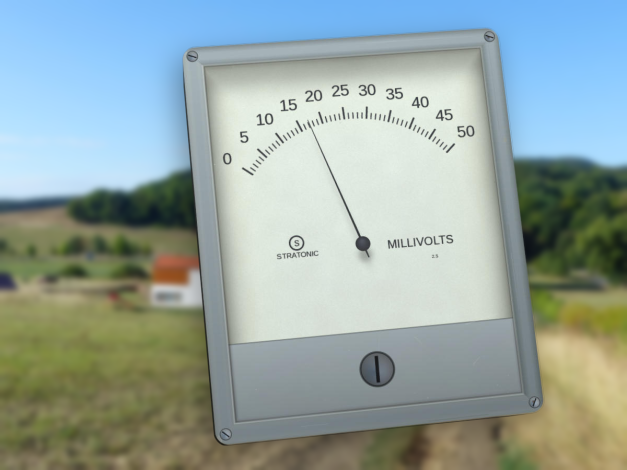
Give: 17 mV
